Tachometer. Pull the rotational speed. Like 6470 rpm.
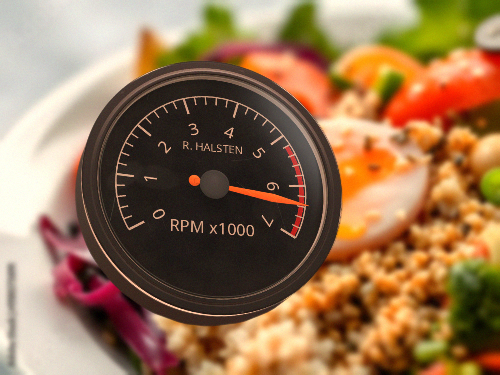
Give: 6400 rpm
